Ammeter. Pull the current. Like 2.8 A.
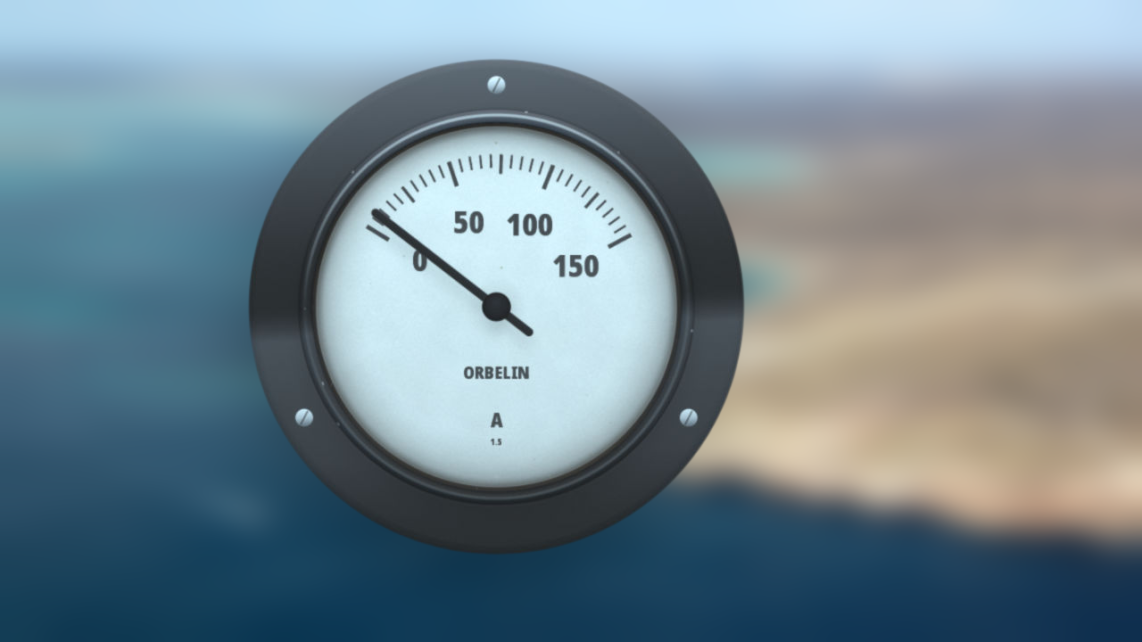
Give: 7.5 A
